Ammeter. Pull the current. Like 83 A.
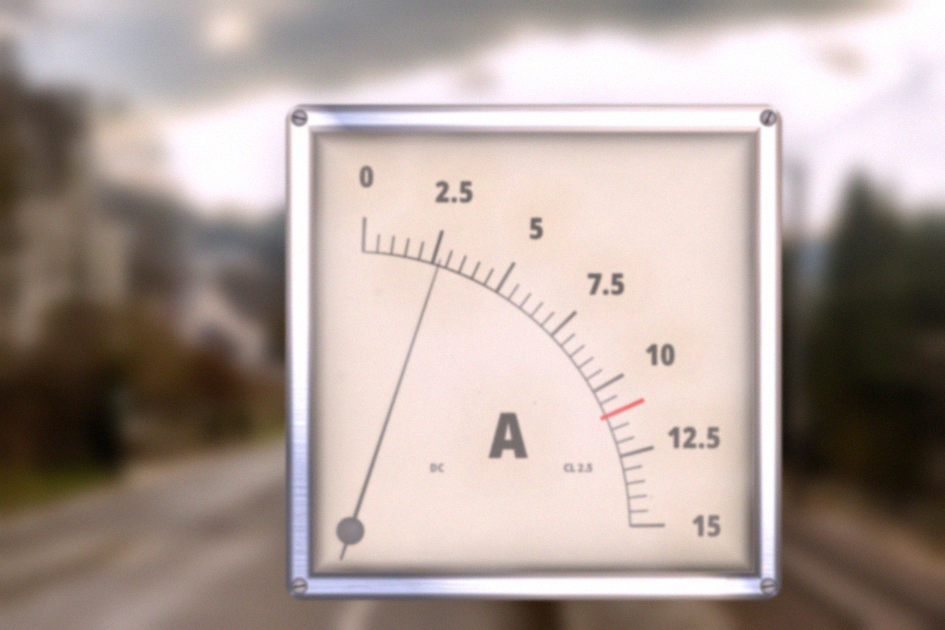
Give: 2.75 A
